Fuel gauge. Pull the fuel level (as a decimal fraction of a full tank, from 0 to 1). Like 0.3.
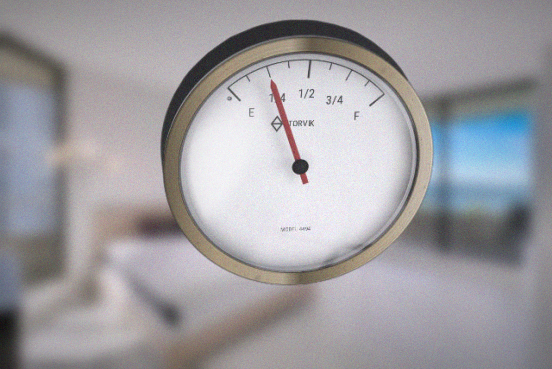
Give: 0.25
